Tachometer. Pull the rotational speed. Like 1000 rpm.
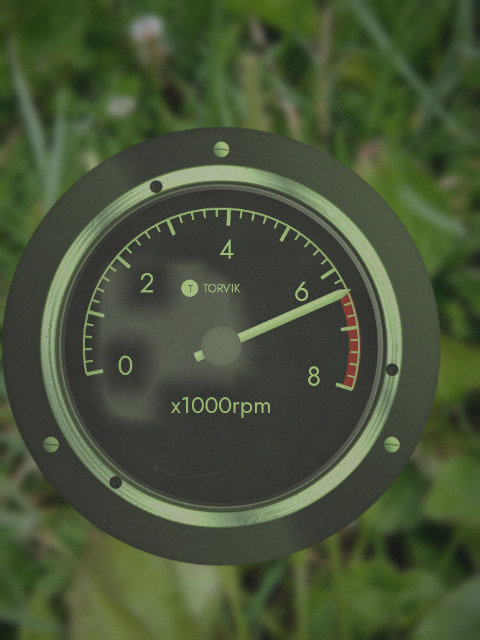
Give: 6400 rpm
